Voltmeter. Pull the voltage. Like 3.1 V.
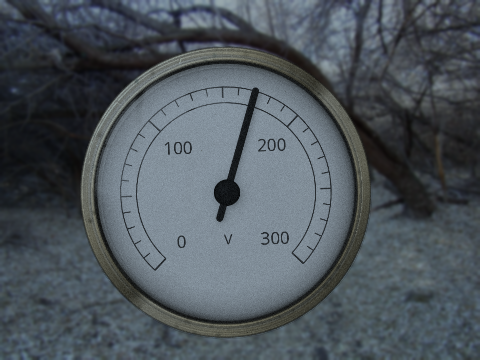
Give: 170 V
